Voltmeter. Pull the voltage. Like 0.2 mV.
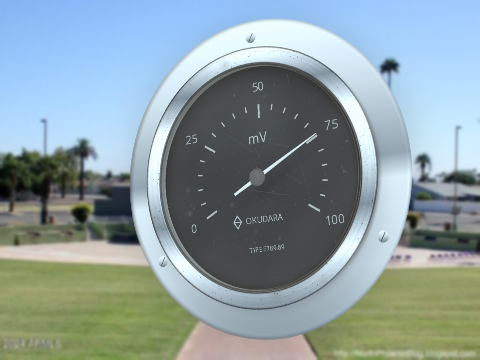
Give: 75 mV
